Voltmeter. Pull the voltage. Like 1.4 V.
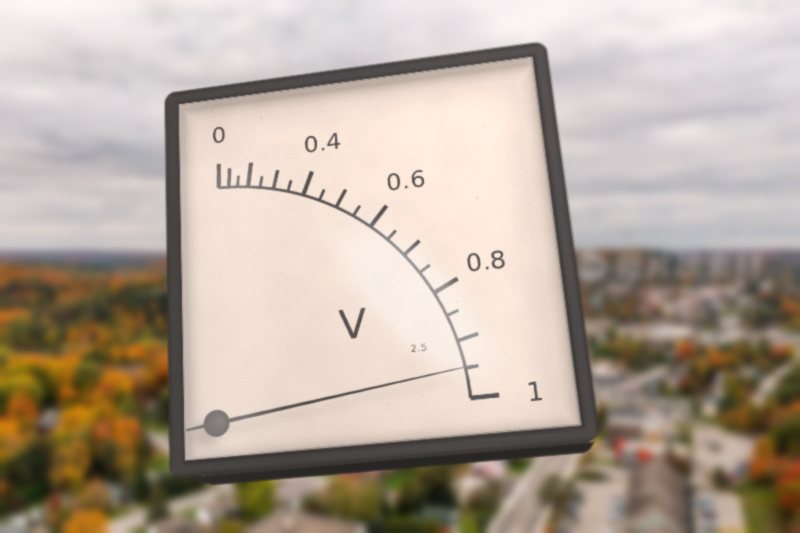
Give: 0.95 V
